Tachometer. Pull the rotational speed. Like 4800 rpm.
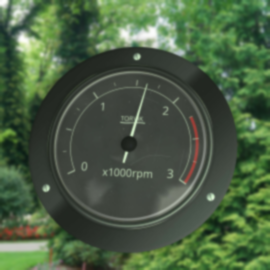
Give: 1625 rpm
